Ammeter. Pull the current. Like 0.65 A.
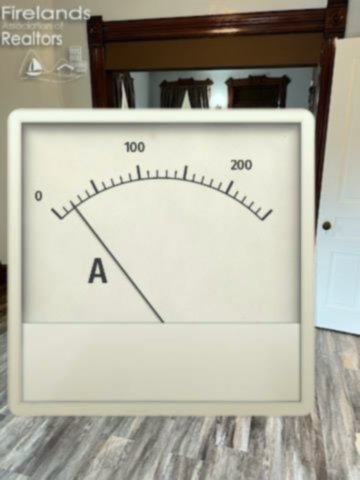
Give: 20 A
